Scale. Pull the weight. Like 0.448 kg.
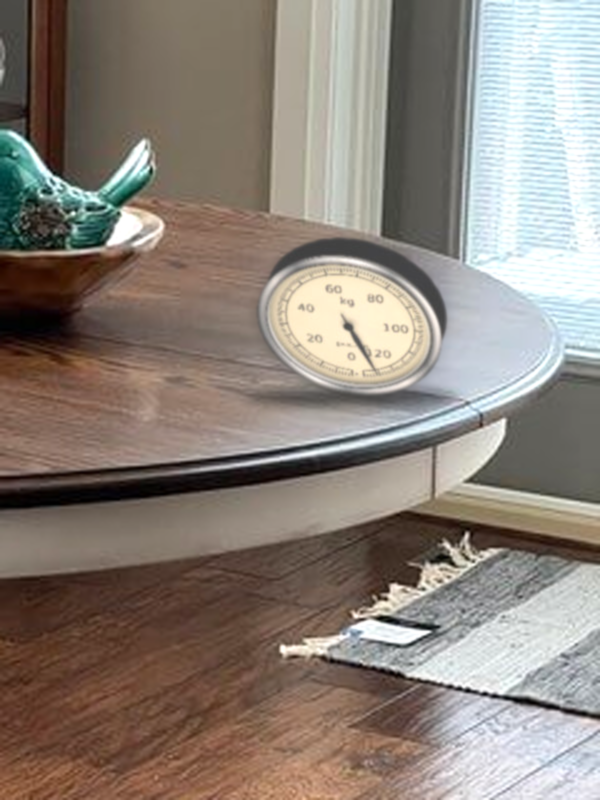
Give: 125 kg
